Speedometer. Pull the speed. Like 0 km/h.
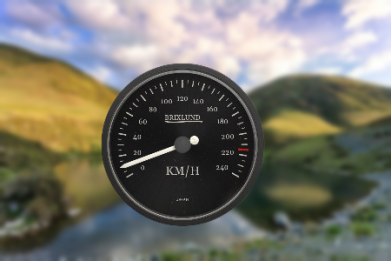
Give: 10 km/h
